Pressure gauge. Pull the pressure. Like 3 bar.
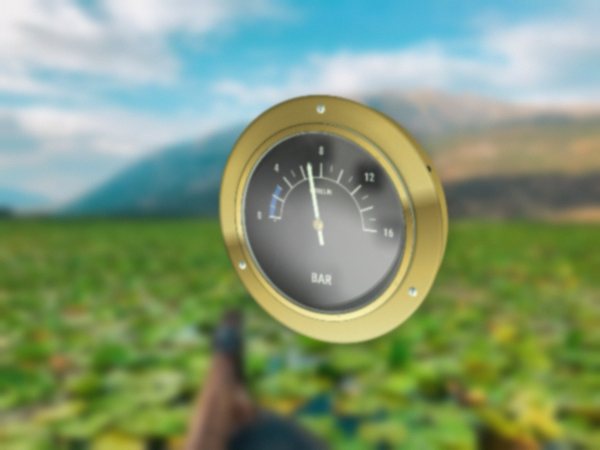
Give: 7 bar
